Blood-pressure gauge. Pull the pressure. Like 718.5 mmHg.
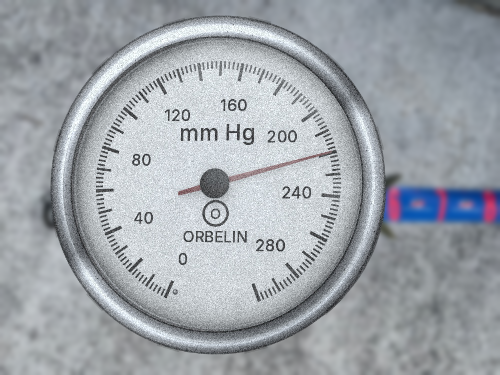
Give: 220 mmHg
